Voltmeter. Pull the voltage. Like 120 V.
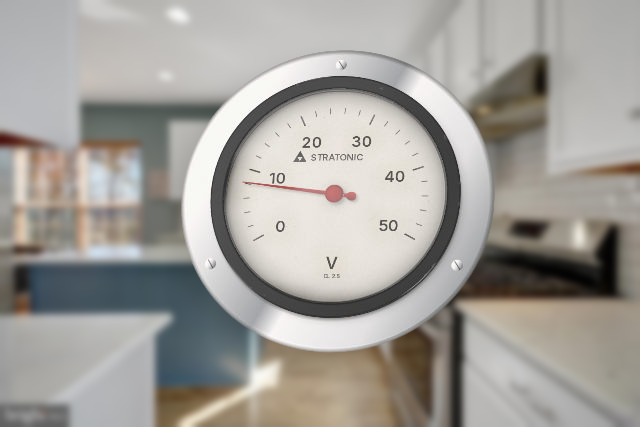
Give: 8 V
